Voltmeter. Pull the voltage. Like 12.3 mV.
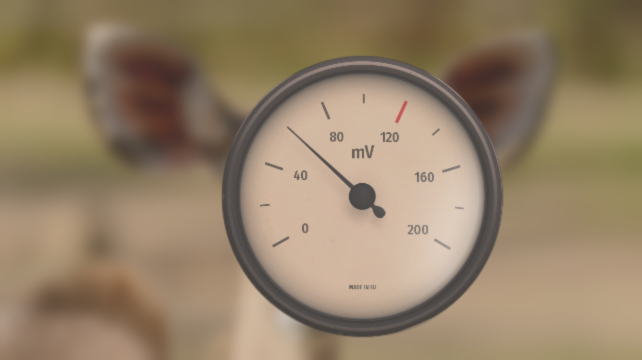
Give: 60 mV
